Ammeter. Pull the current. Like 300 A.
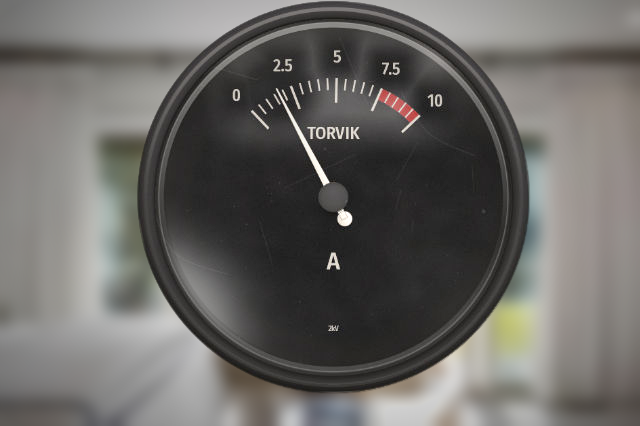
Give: 1.75 A
